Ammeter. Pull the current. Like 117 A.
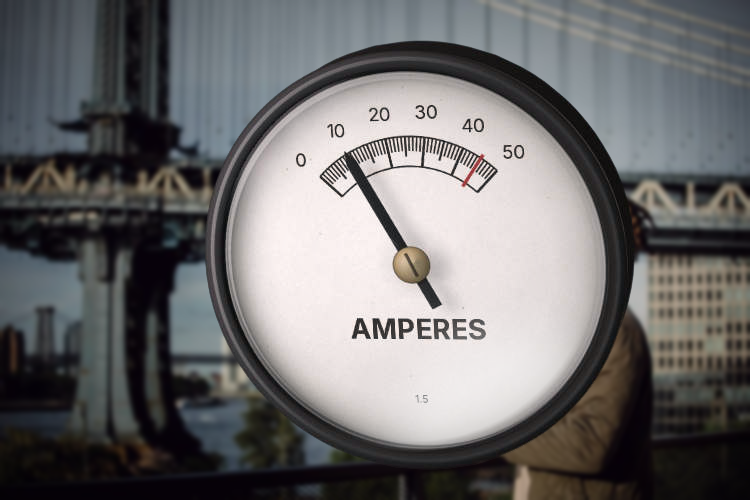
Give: 10 A
